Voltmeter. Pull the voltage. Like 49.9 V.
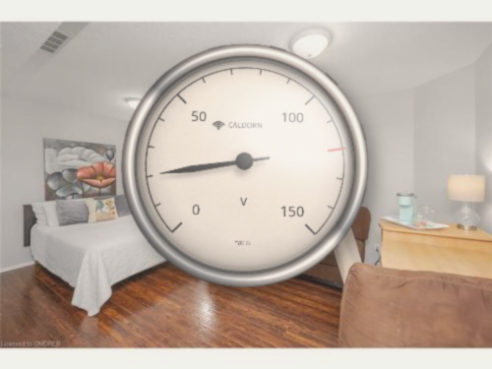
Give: 20 V
